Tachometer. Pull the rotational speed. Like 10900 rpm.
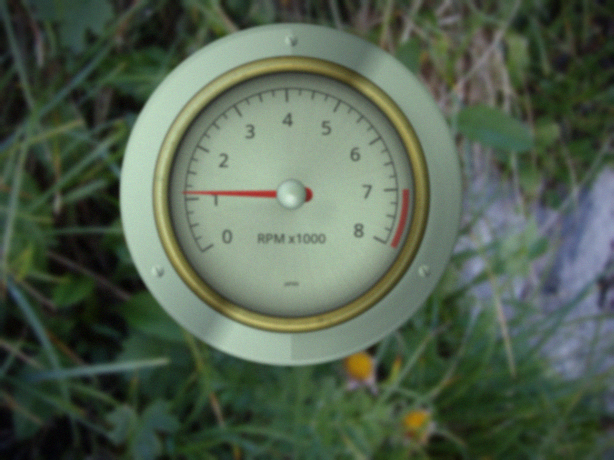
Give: 1125 rpm
